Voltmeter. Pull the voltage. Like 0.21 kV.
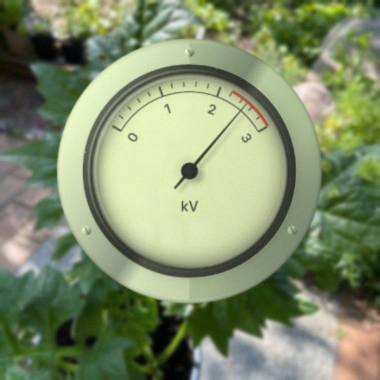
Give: 2.5 kV
